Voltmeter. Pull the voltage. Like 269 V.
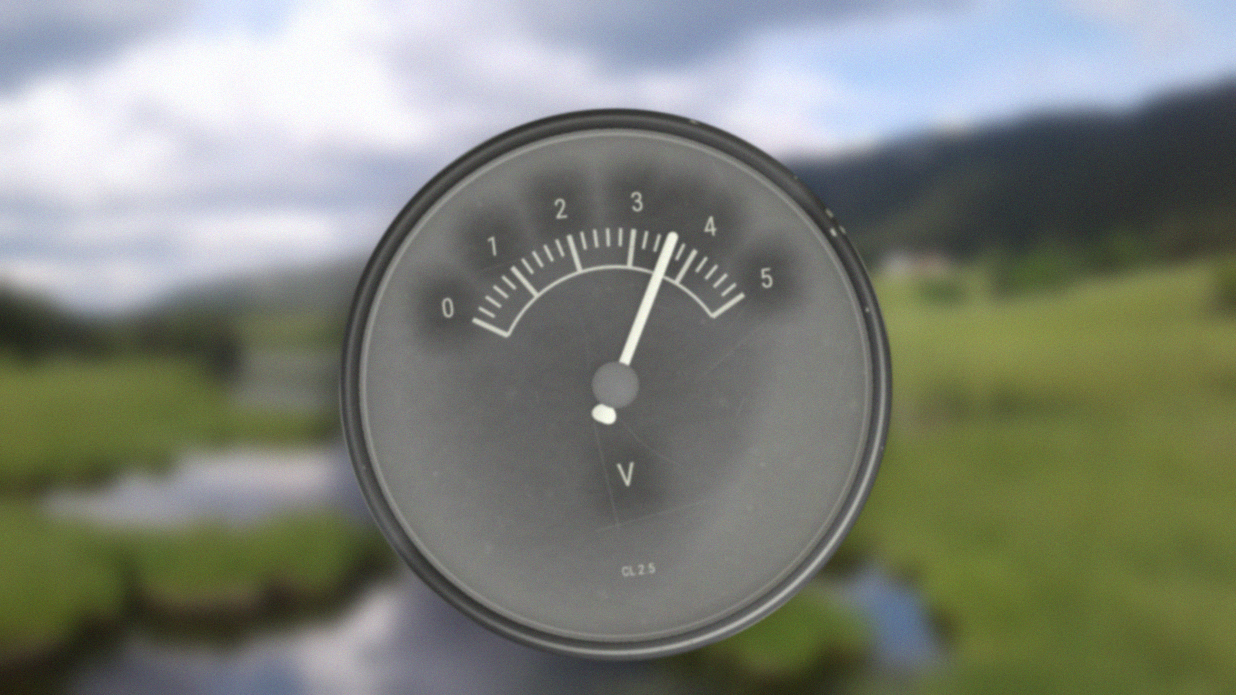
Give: 3.6 V
